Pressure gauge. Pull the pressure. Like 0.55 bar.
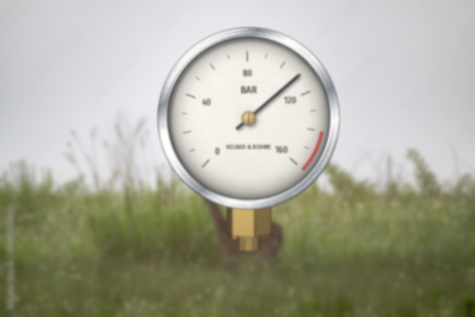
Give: 110 bar
